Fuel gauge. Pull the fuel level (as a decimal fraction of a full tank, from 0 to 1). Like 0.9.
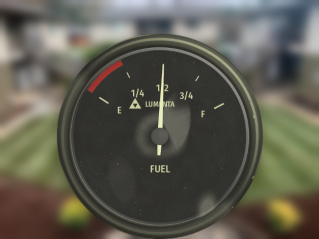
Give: 0.5
